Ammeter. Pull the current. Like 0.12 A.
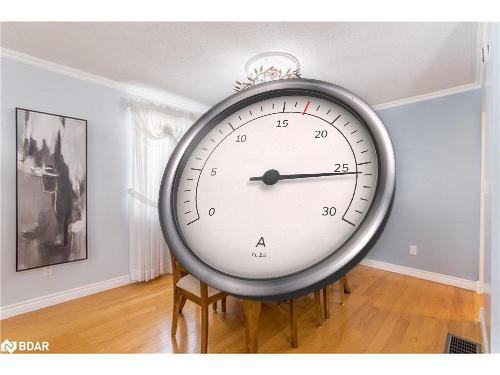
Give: 26 A
